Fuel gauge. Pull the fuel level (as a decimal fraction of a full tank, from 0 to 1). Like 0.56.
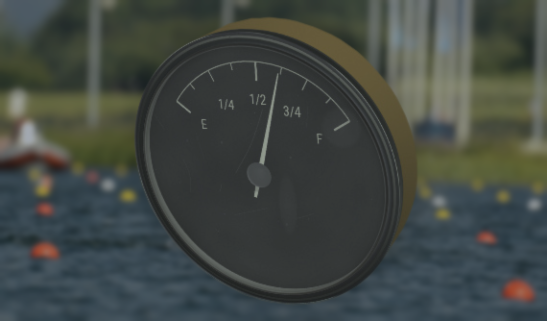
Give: 0.625
